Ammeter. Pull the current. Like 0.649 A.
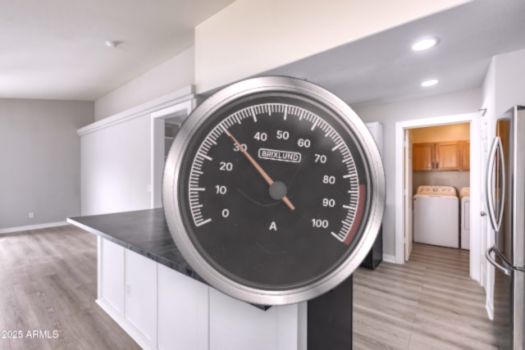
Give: 30 A
